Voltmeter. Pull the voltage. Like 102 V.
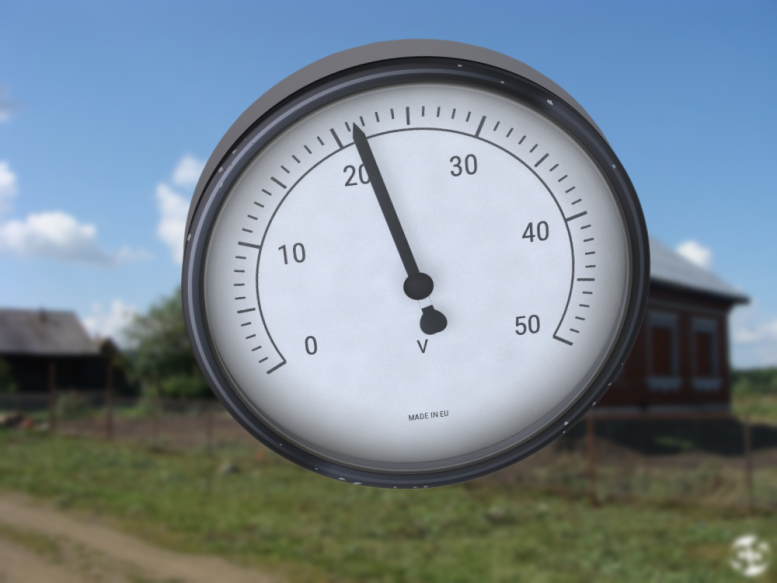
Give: 21.5 V
